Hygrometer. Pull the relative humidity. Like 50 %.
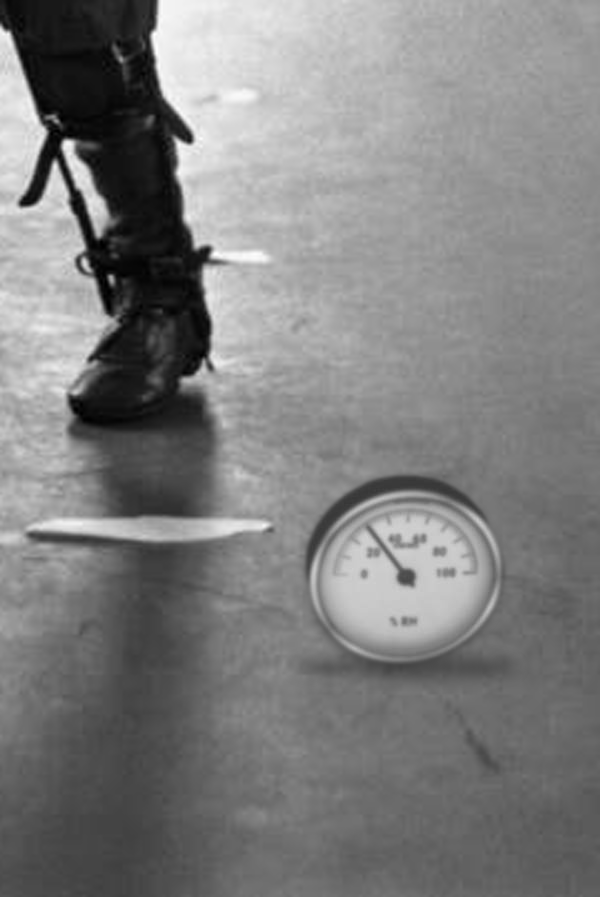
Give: 30 %
